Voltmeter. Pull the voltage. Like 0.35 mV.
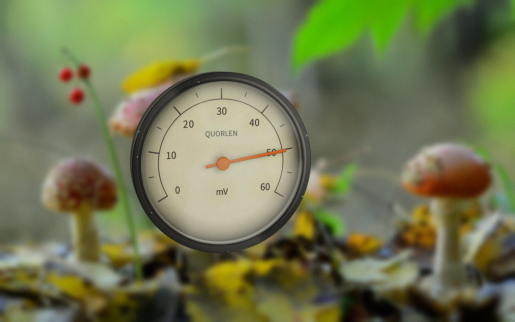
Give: 50 mV
